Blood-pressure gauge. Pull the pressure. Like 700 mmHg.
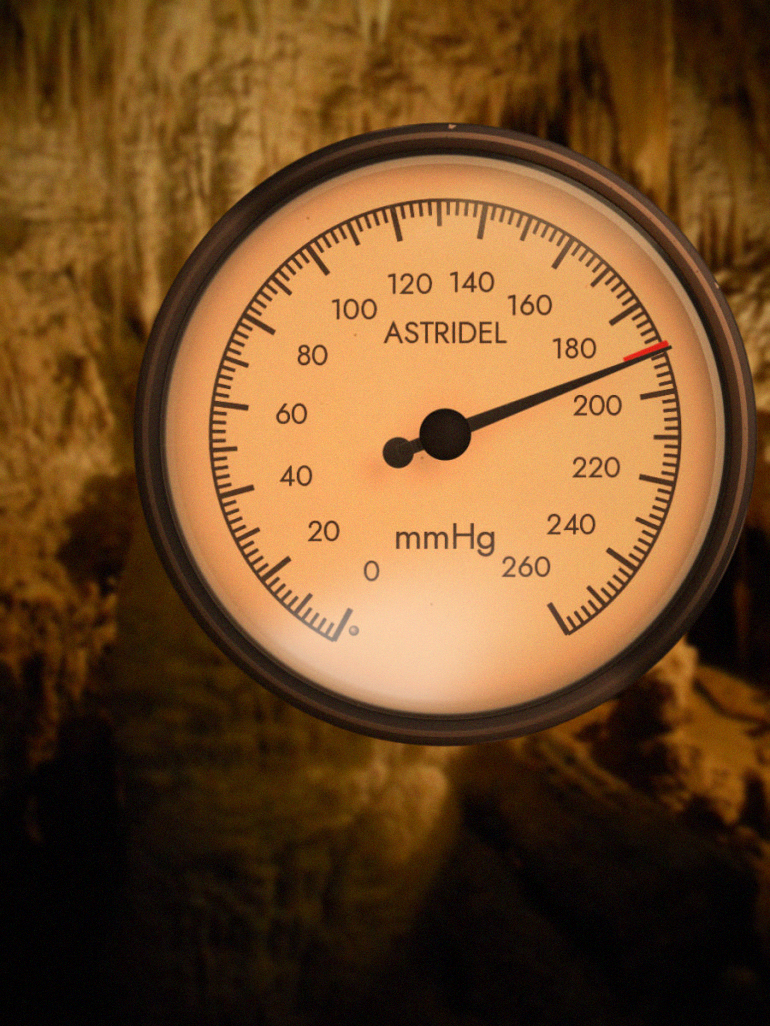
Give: 191 mmHg
